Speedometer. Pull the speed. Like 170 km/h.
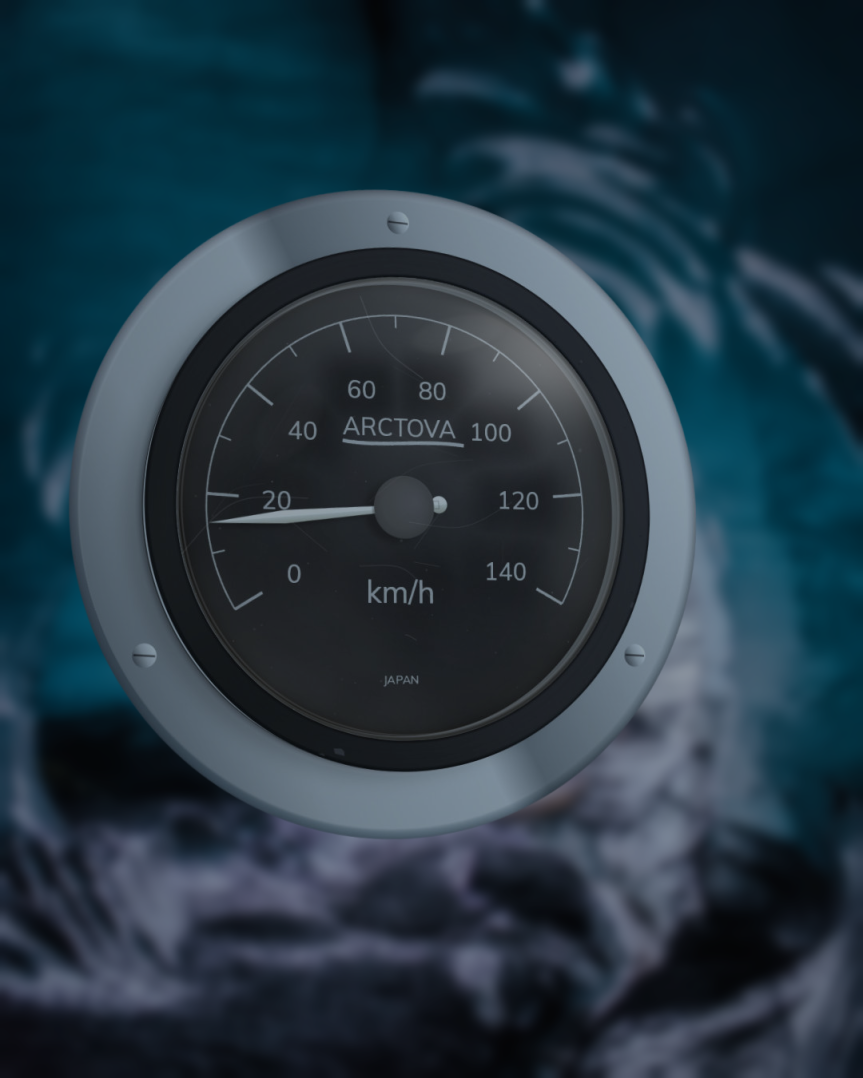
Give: 15 km/h
